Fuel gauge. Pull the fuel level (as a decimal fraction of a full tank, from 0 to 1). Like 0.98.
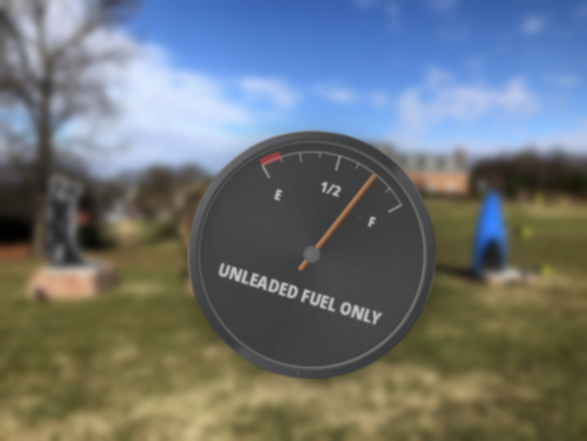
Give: 0.75
